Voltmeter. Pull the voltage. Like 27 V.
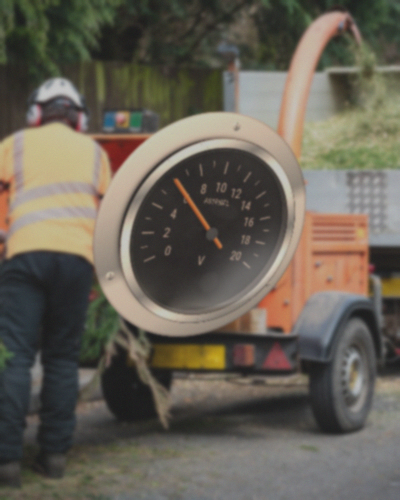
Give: 6 V
